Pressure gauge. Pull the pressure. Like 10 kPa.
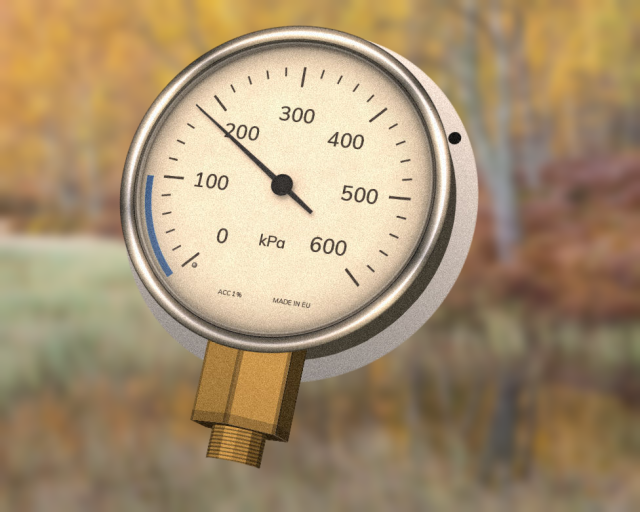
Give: 180 kPa
